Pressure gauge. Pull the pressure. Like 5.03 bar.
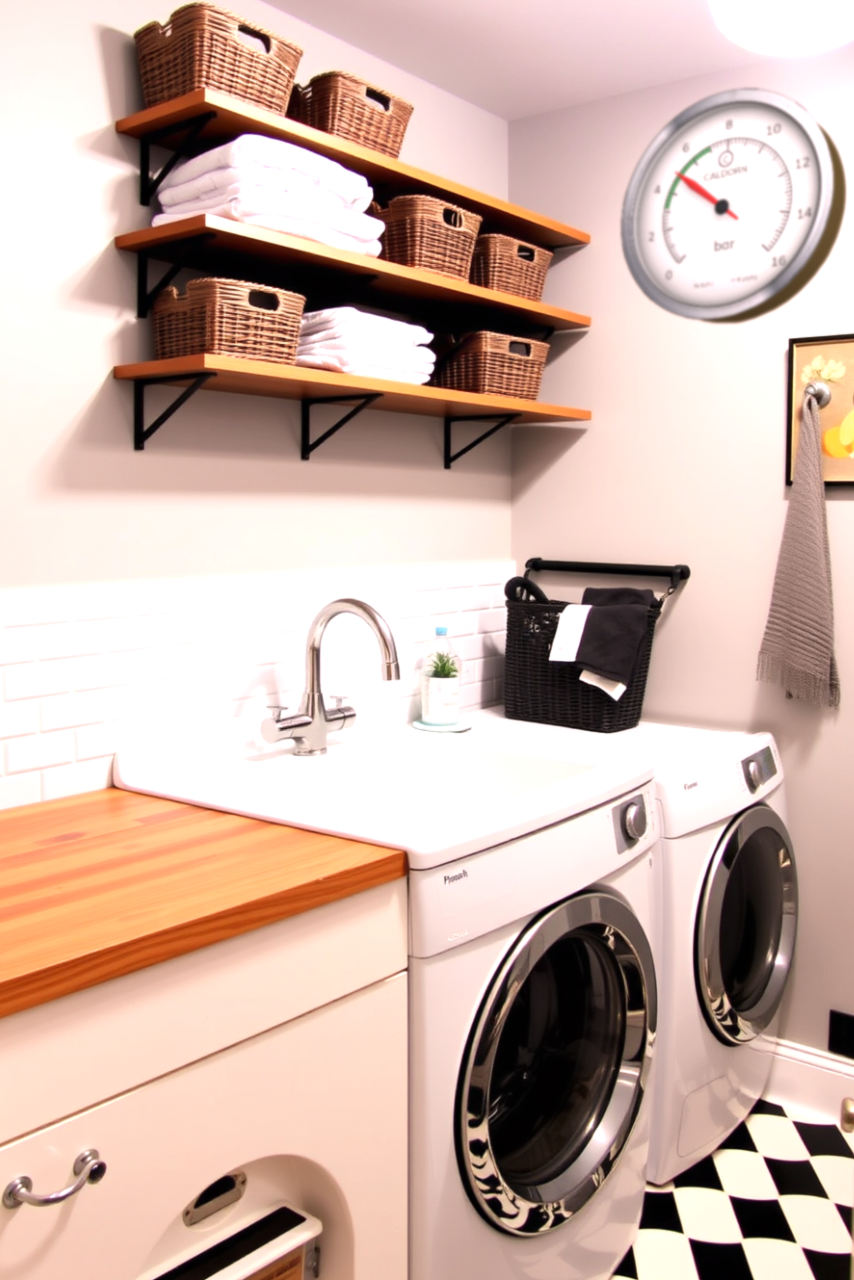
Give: 5 bar
